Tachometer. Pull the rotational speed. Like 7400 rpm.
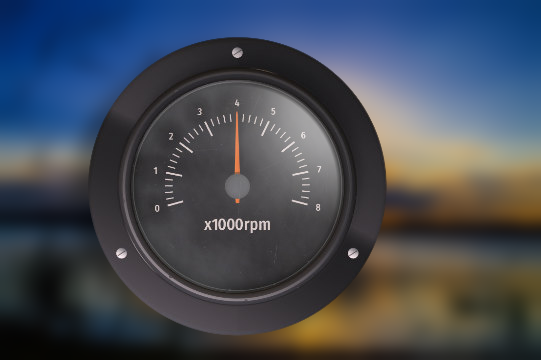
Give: 4000 rpm
